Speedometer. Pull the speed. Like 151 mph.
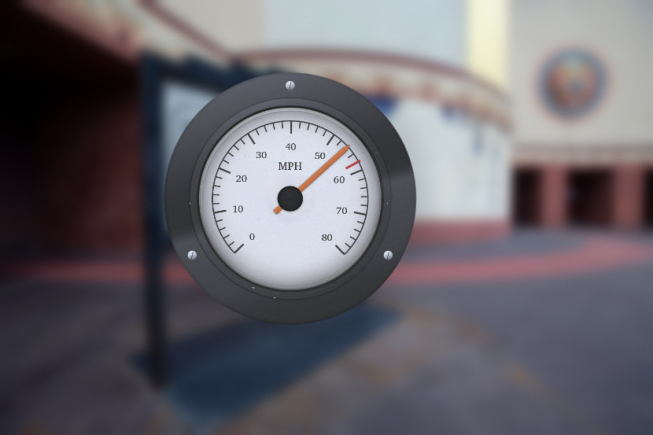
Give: 54 mph
